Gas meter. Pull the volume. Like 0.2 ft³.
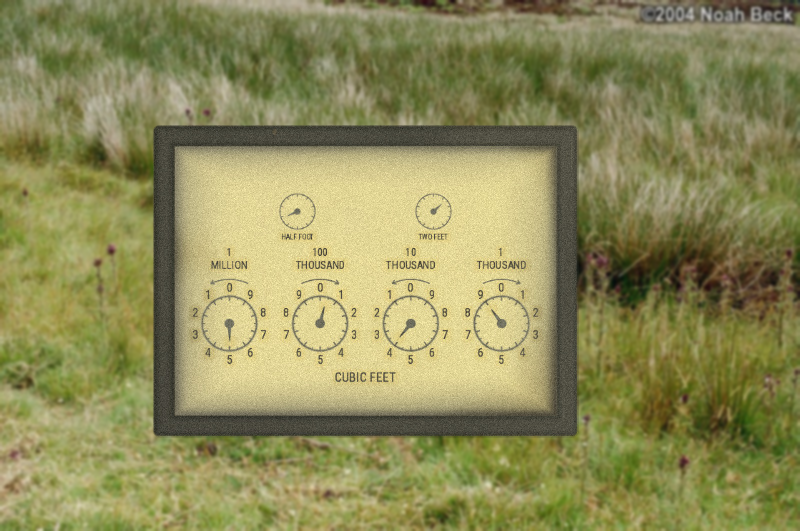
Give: 503900 ft³
